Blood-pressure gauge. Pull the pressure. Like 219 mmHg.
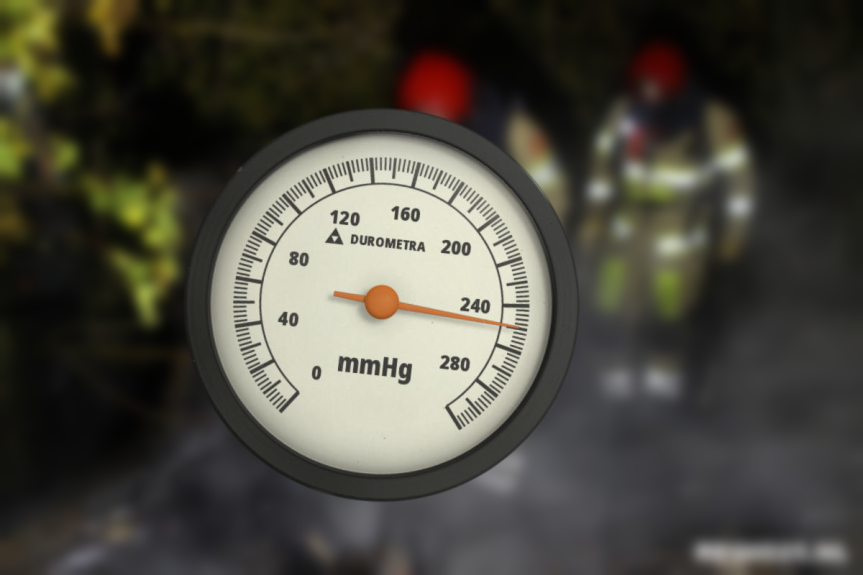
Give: 250 mmHg
